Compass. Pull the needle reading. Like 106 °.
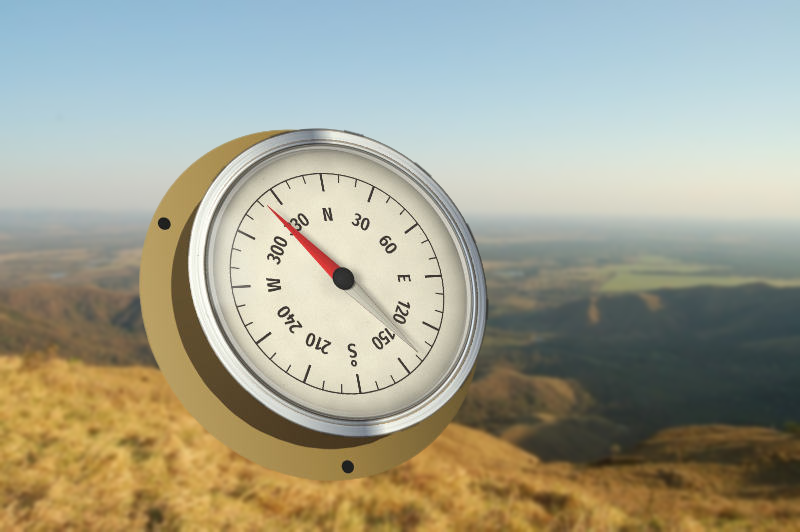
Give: 320 °
